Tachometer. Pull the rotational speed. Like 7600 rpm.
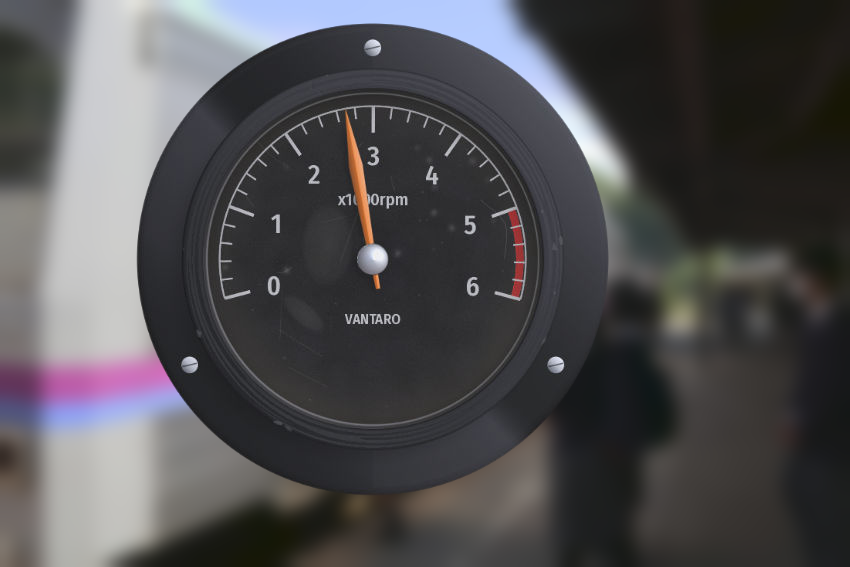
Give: 2700 rpm
